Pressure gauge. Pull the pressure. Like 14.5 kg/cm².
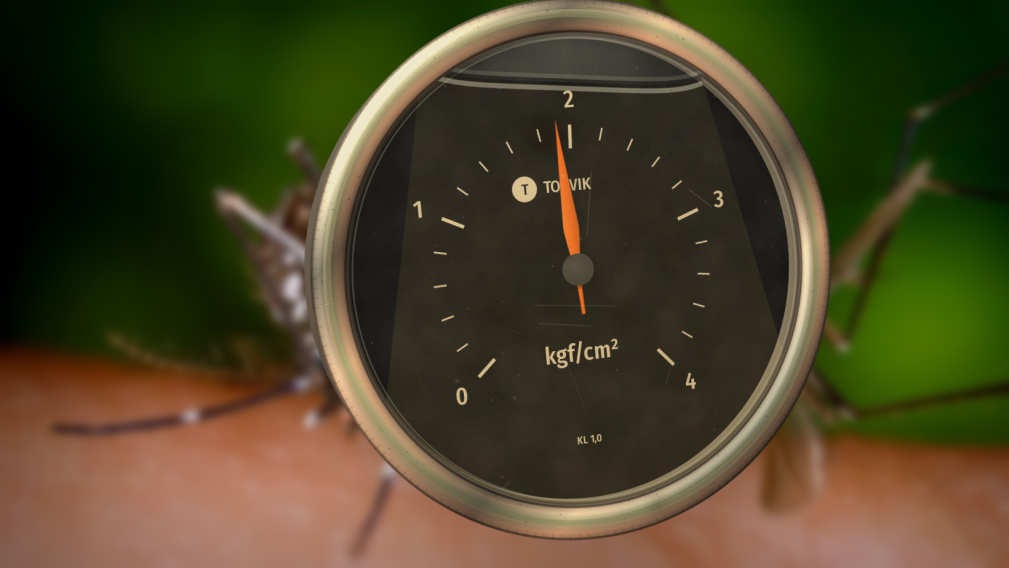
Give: 1.9 kg/cm²
